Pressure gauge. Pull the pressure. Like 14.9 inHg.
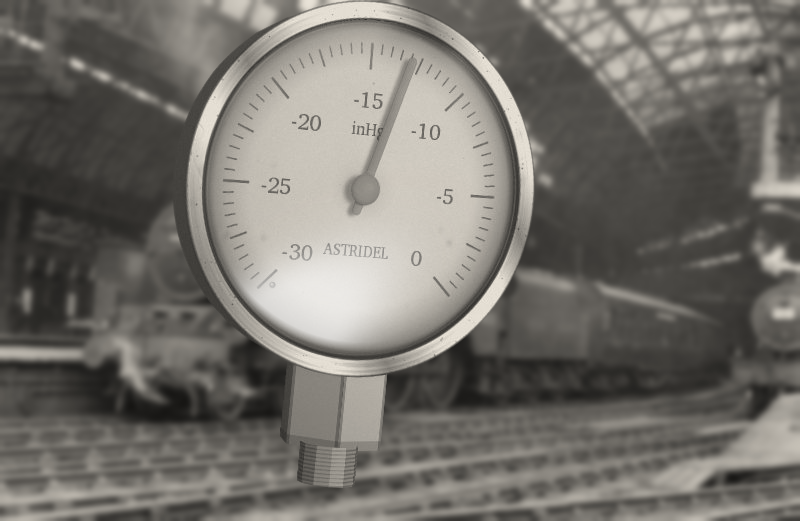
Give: -13 inHg
